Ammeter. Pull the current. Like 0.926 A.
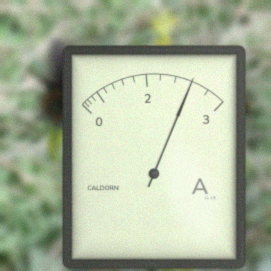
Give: 2.6 A
